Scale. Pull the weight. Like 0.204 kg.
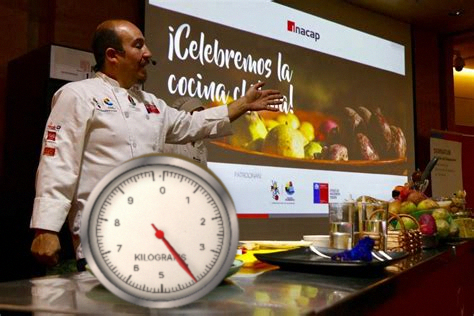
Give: 4 kg
